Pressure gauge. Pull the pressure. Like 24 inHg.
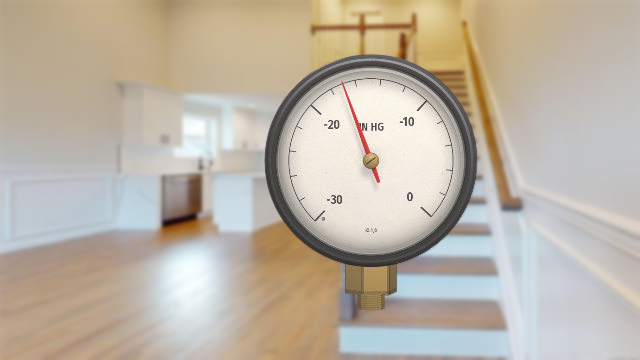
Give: -17 inHg
